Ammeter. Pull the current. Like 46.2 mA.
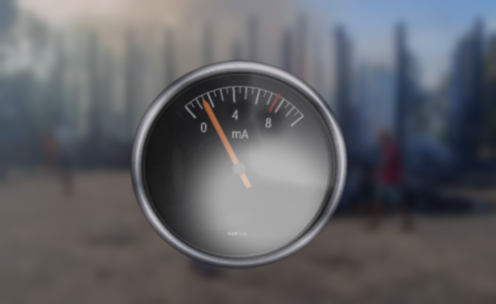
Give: 1.5 mA
